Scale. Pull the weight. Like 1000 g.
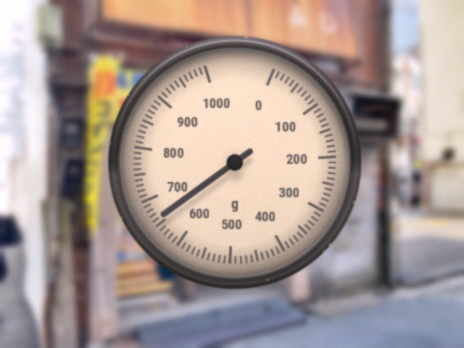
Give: 660 g
